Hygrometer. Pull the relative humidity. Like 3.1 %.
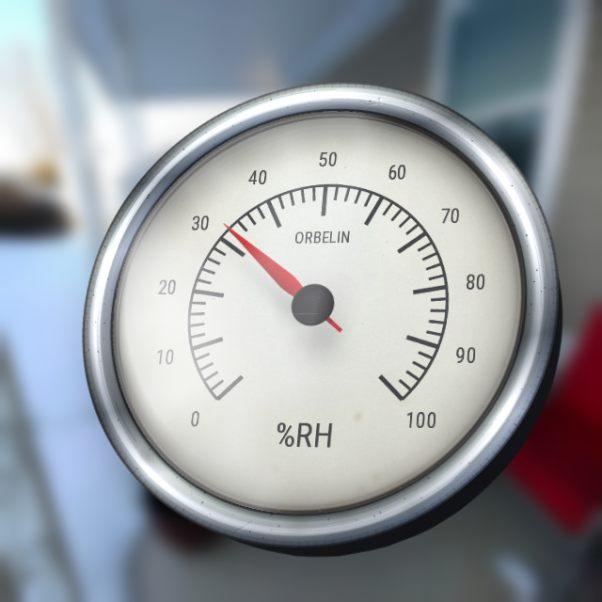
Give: 32 %
